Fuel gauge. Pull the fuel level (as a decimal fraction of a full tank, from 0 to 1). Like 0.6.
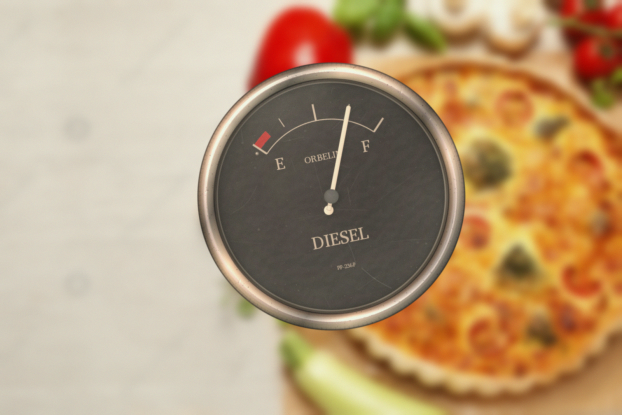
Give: 0.75
